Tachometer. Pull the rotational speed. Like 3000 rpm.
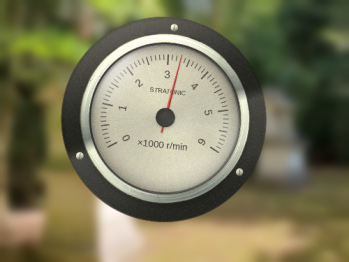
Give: 3300 rpm
